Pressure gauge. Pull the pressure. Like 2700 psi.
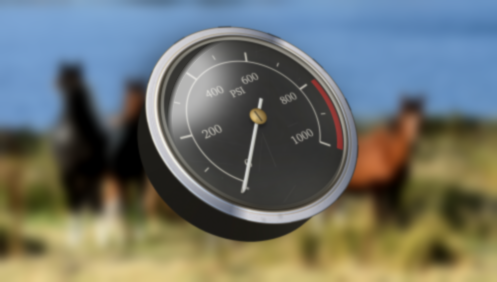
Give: 0 psi
